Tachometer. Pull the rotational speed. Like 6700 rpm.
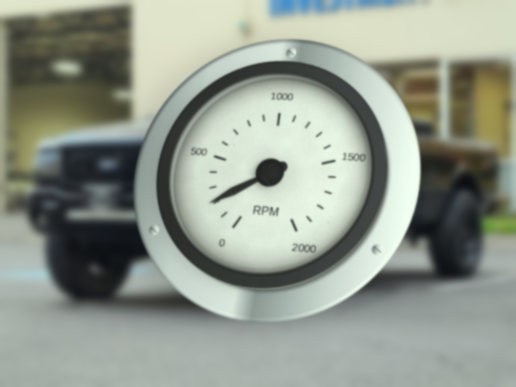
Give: 200 rpm
